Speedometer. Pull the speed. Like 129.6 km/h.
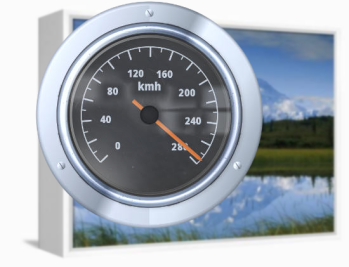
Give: 275 km/h
